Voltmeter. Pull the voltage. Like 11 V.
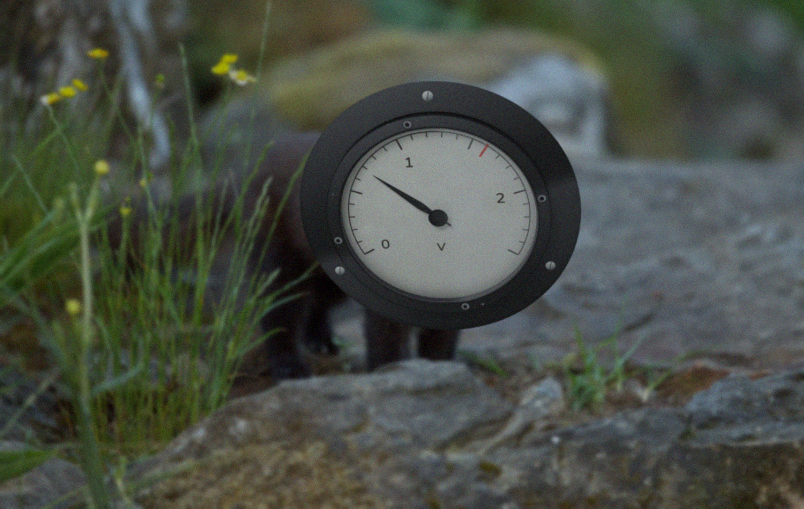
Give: 0.7 V
